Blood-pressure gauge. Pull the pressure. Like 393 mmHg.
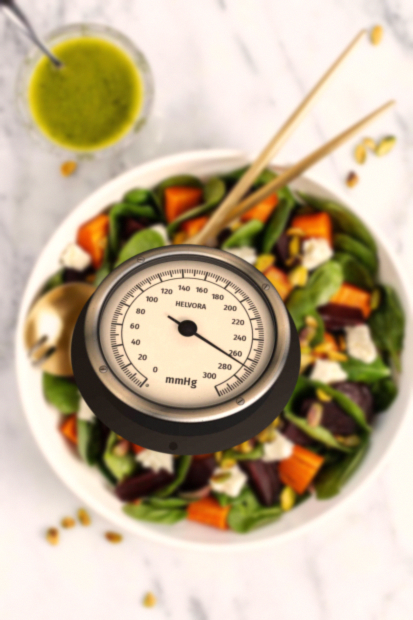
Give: 270 mmHg
